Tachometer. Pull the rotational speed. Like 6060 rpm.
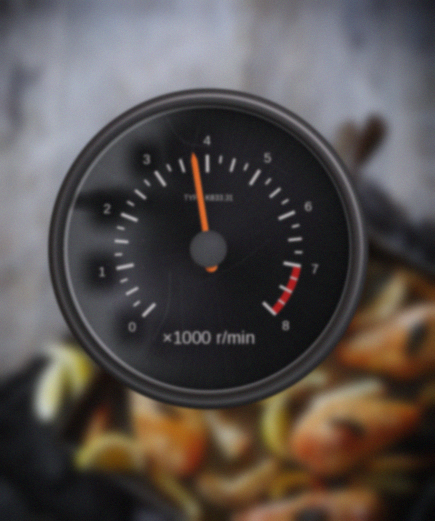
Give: 3750 rpm
